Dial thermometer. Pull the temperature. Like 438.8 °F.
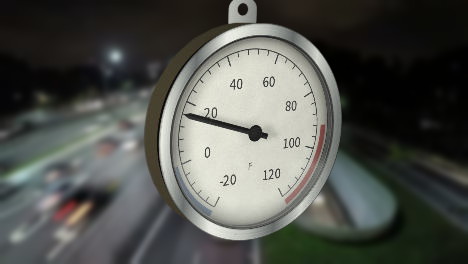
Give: 16 °F
